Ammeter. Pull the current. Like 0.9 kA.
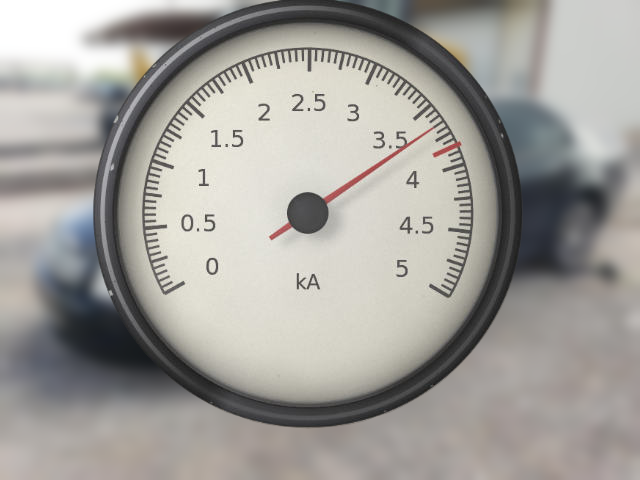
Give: 3.65 kA
